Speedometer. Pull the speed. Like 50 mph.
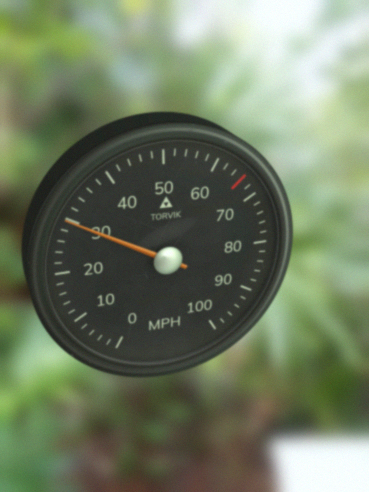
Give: 30 mph
